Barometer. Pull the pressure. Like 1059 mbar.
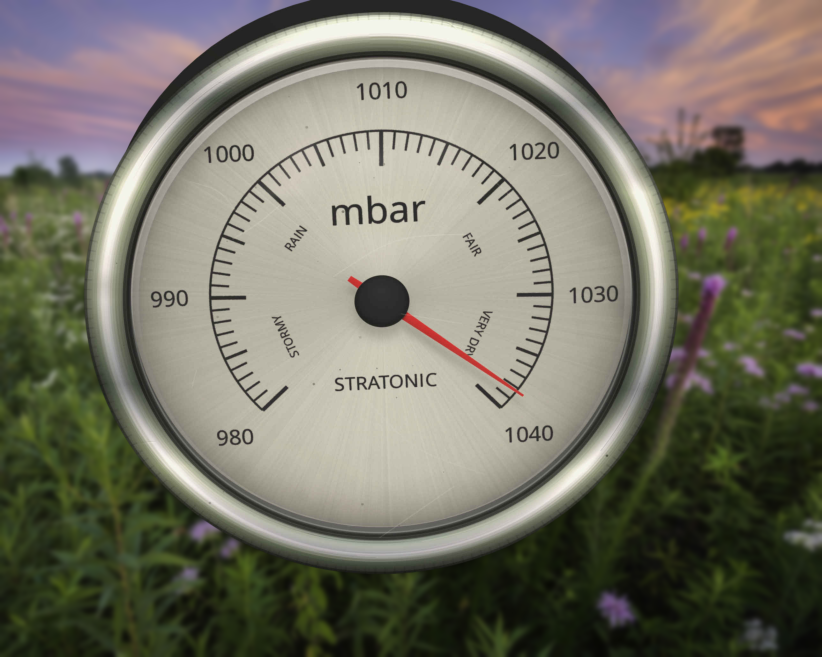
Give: 1038 mbar
